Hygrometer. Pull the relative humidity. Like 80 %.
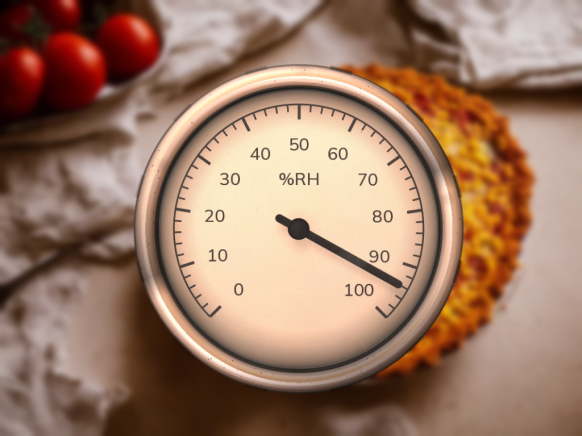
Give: 94 %
